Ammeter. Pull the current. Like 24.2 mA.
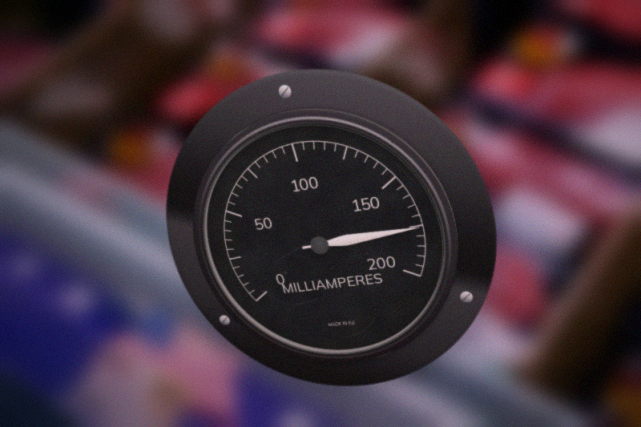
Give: 175 mA
